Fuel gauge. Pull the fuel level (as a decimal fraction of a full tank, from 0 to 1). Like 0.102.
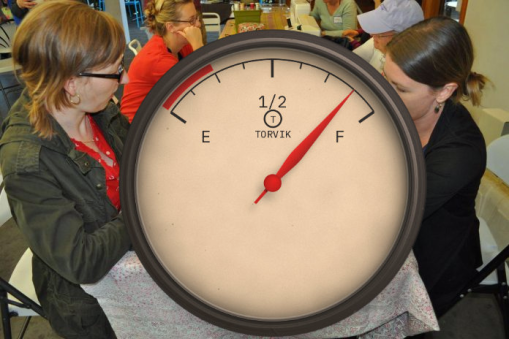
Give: 0.875
